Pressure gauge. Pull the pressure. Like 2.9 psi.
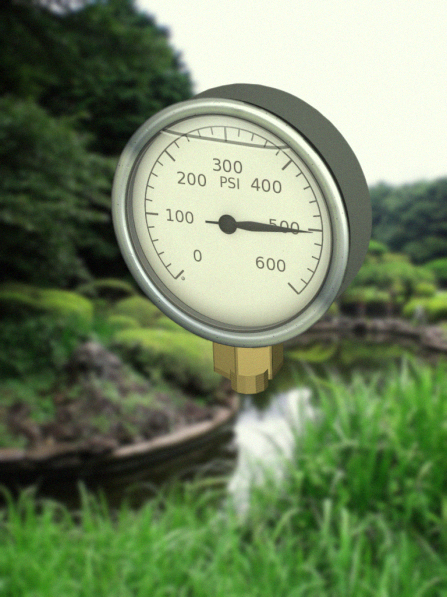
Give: 500 psi
